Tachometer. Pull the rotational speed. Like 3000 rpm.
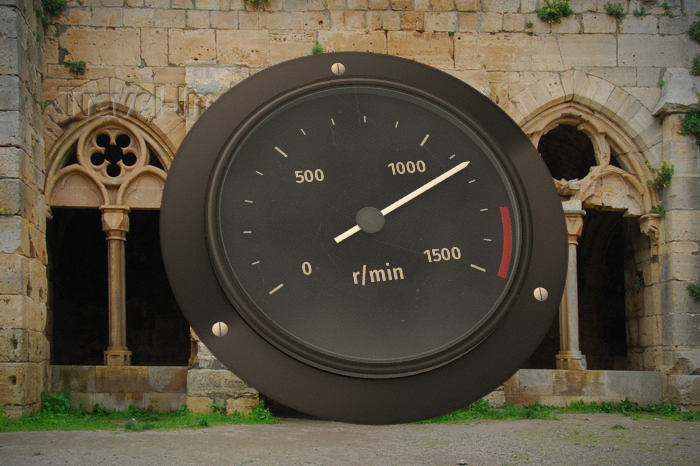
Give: 1150 rpm
